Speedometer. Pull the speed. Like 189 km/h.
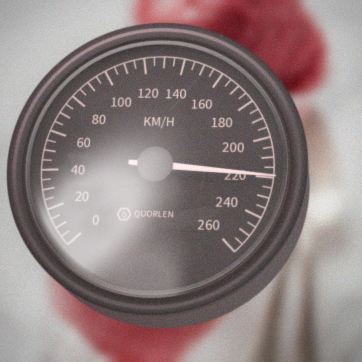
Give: 220 km/h
